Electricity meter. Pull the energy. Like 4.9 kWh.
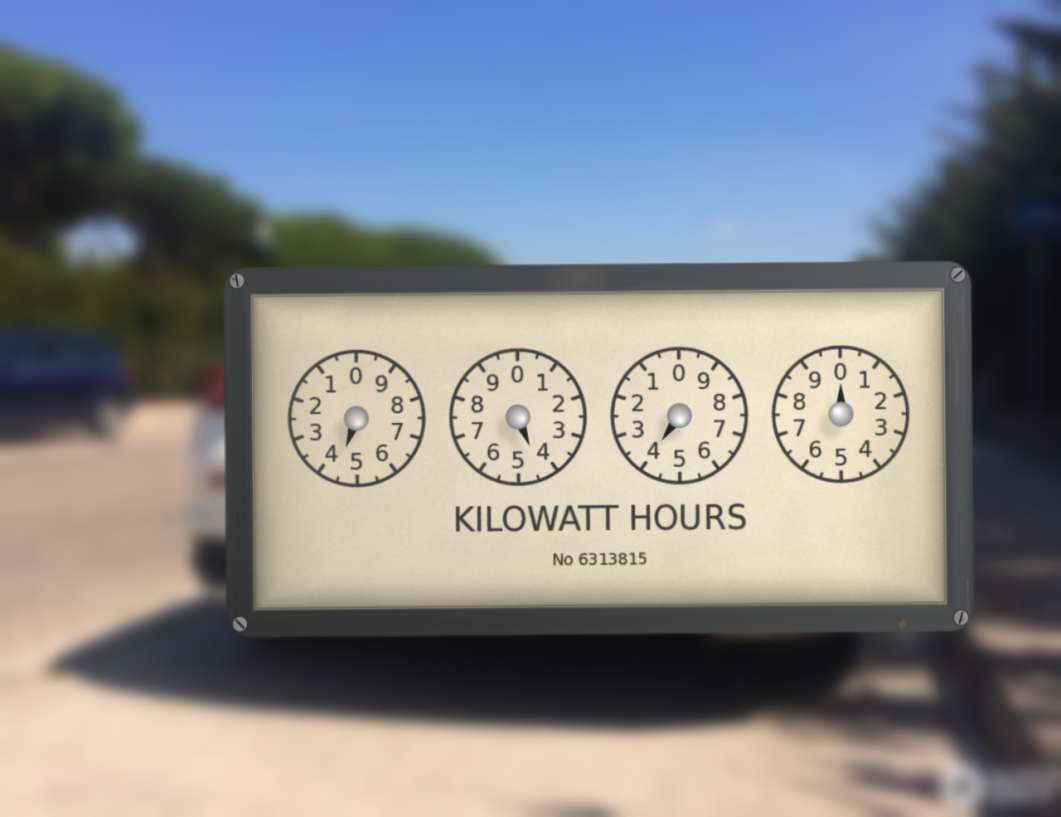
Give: 4440 kWh
